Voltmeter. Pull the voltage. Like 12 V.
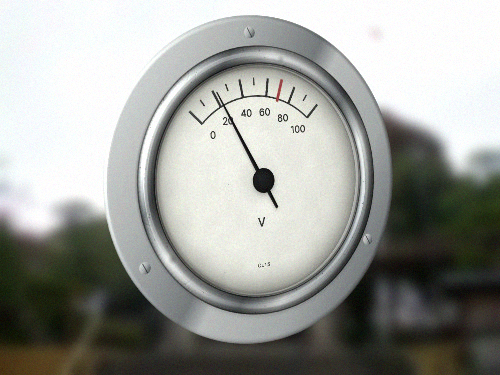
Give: 20 V
